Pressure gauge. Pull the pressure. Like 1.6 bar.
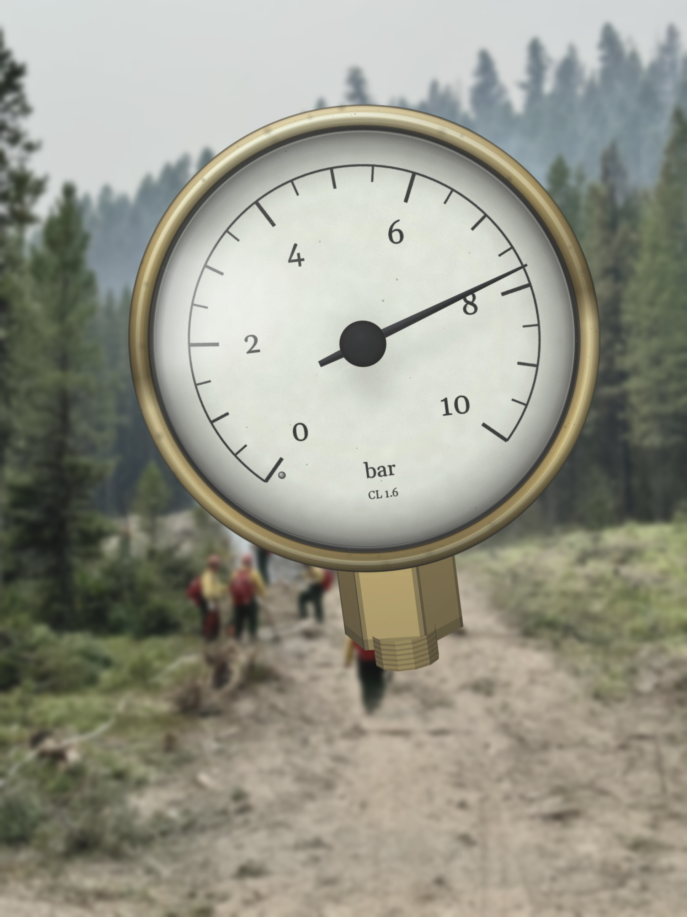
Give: 7.75 bar
